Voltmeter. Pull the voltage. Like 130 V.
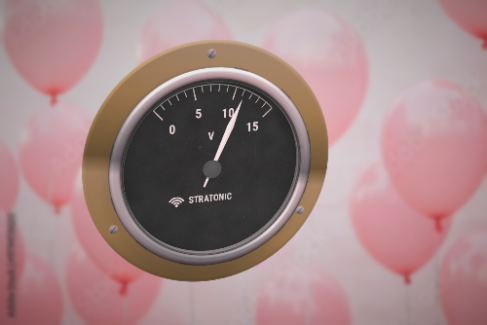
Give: 11 V
